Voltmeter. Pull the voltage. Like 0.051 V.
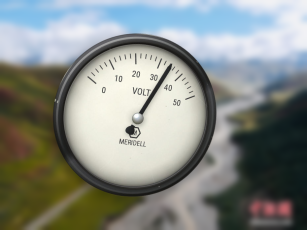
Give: 34 V
